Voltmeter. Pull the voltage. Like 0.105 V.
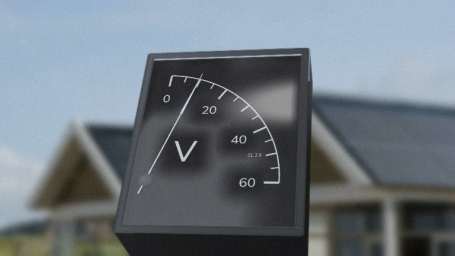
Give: 10 V
